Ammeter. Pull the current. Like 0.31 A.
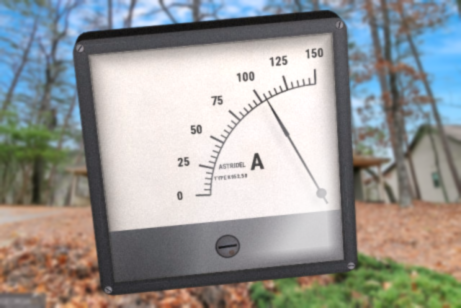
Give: 105 A
